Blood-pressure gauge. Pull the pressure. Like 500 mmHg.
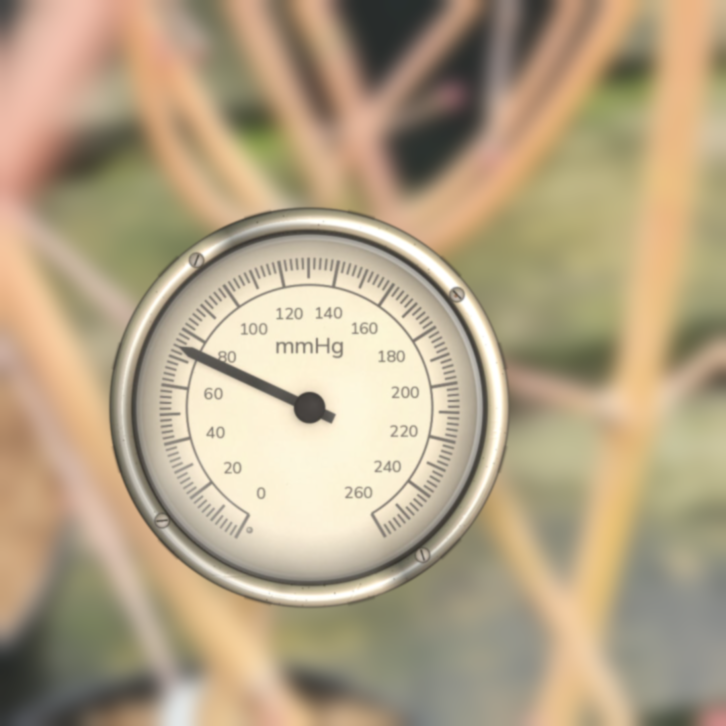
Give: 74 mmHg
